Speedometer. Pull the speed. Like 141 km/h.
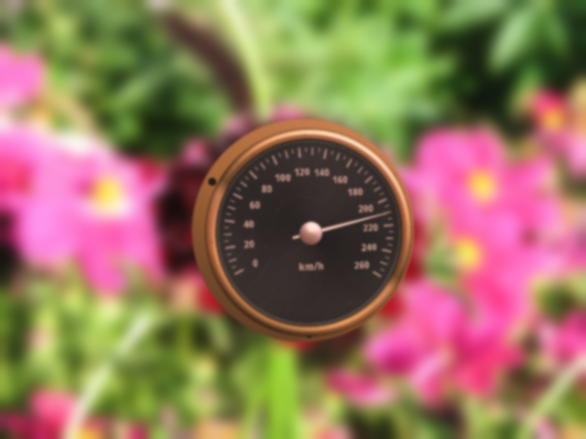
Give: 210 km/h
